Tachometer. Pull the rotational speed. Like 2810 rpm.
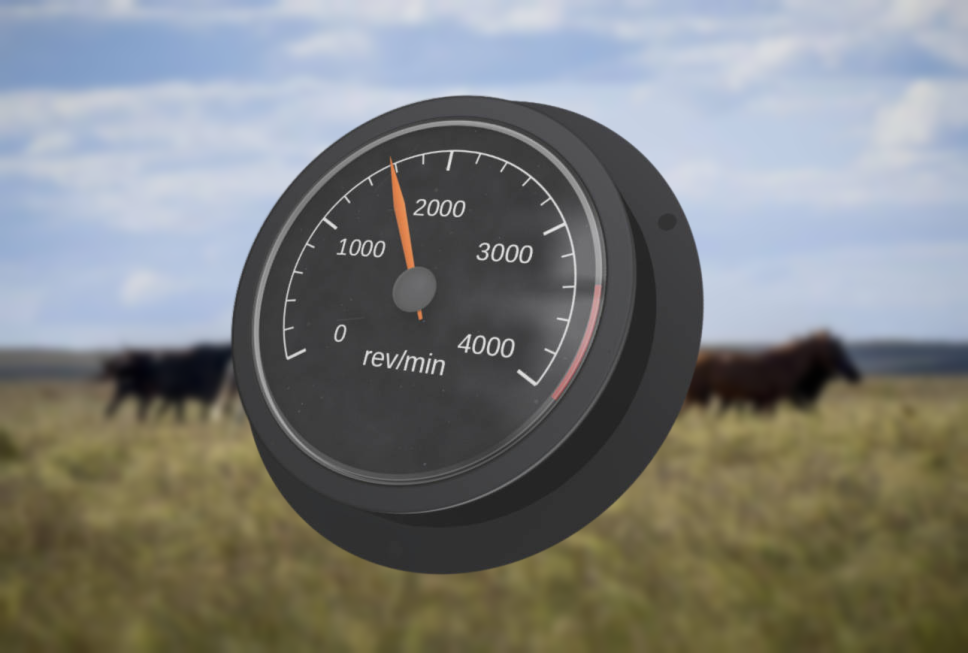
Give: 1600 rpm
